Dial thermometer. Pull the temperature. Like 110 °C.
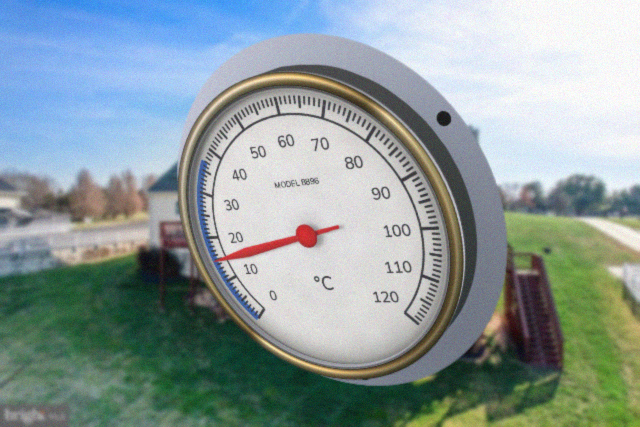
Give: 15 °C
